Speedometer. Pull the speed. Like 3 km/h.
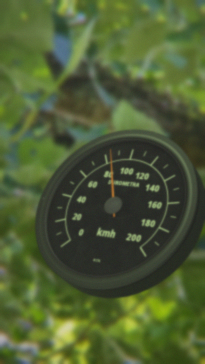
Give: 85 km/h
